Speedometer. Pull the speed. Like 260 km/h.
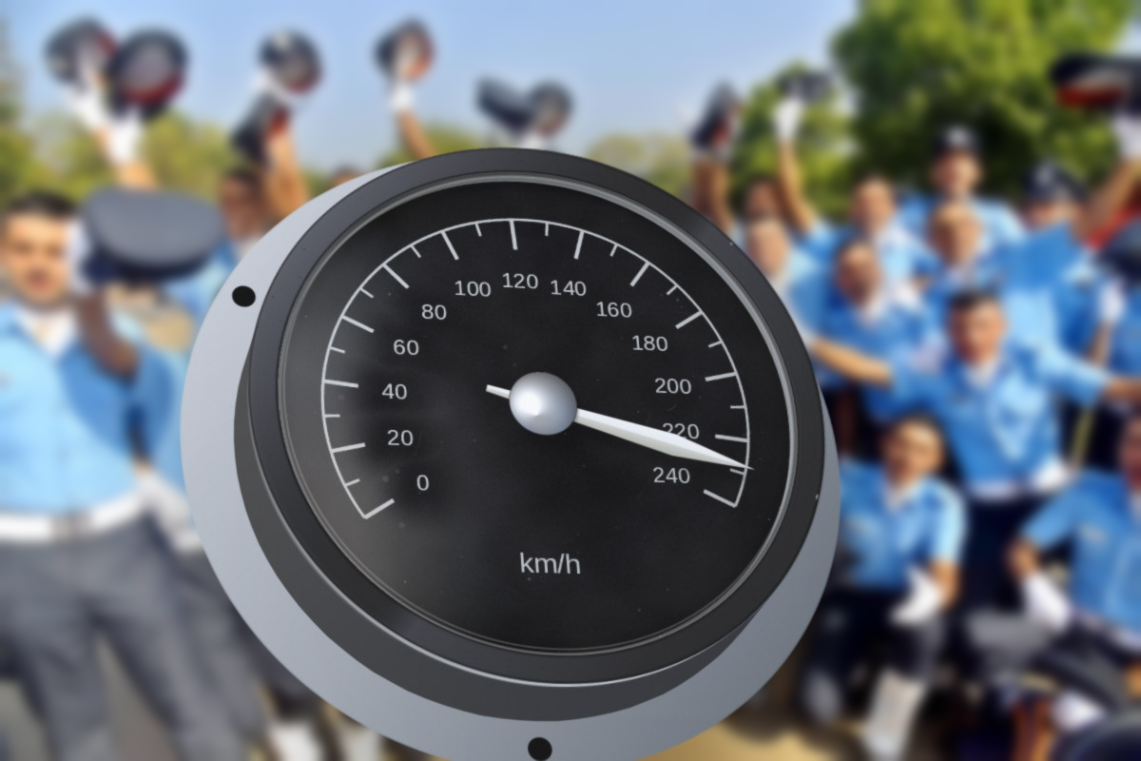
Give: 230 km/h
